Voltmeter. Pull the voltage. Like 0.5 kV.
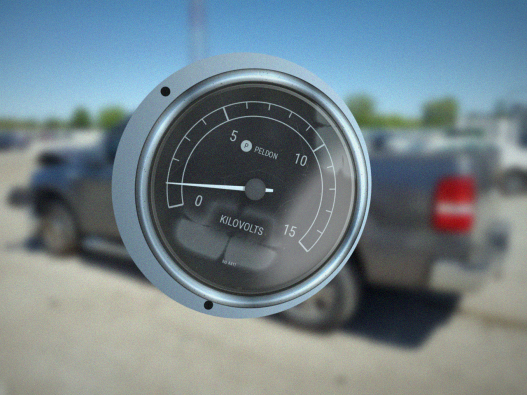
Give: 1 kV
